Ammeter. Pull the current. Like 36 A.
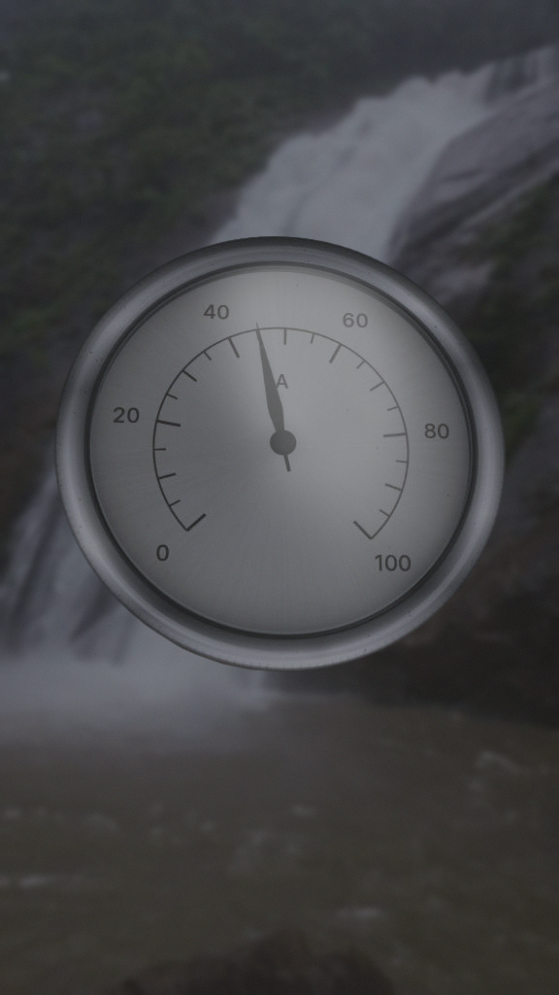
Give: 45 A
